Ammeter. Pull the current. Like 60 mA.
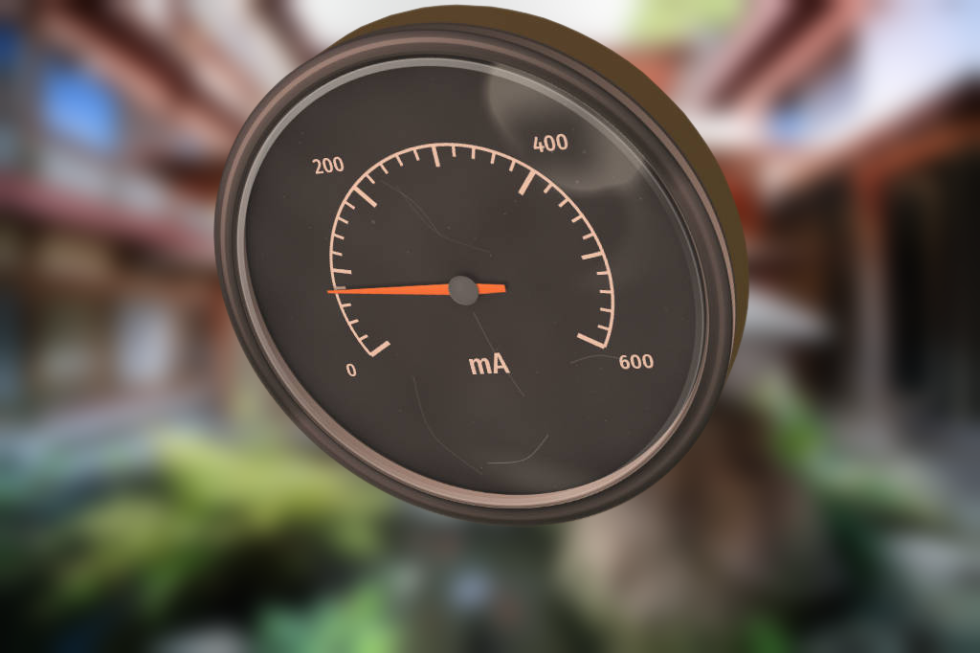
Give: 80 mA
